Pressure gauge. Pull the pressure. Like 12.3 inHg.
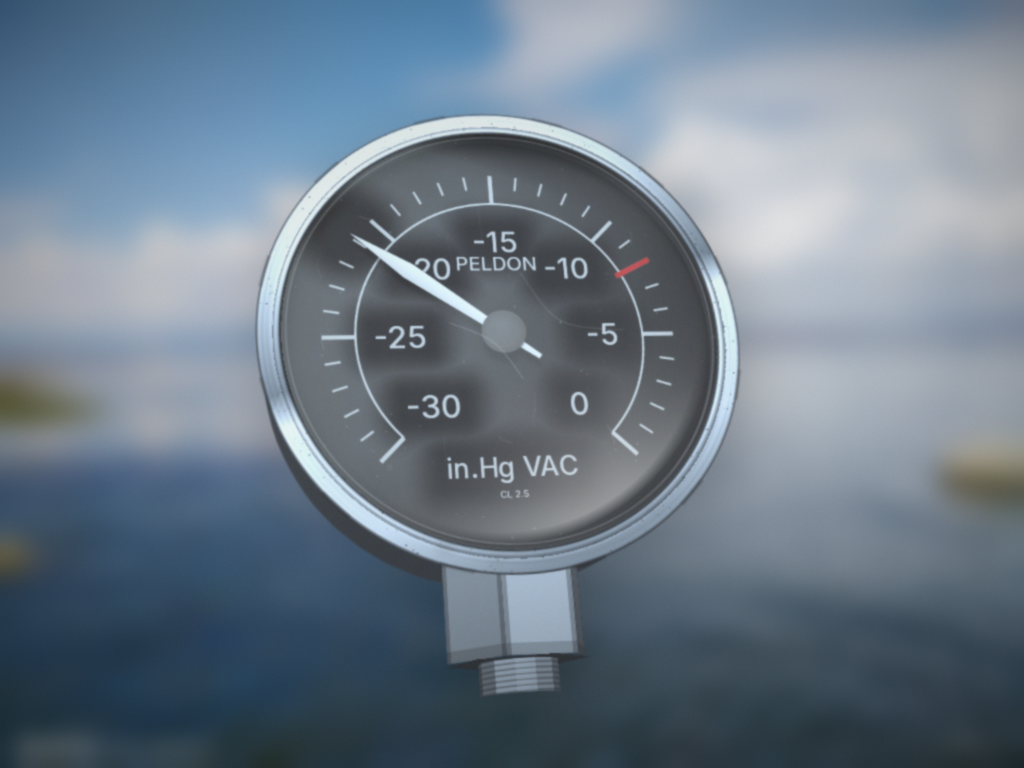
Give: -21 inHg
